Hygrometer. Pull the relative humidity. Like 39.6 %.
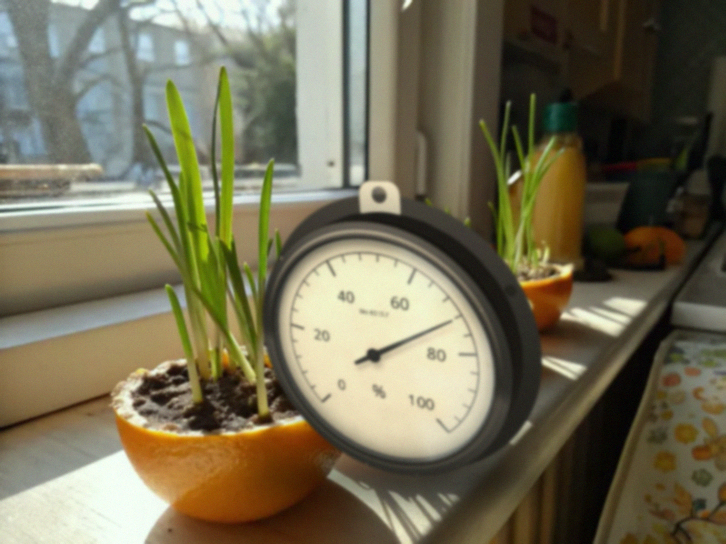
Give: 72 %
